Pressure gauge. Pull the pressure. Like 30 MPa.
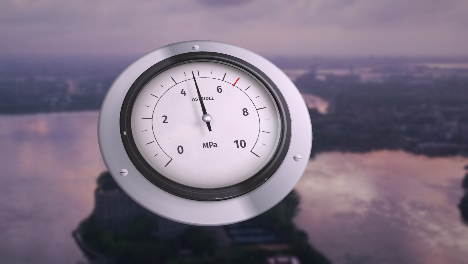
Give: 4.75 MPa
